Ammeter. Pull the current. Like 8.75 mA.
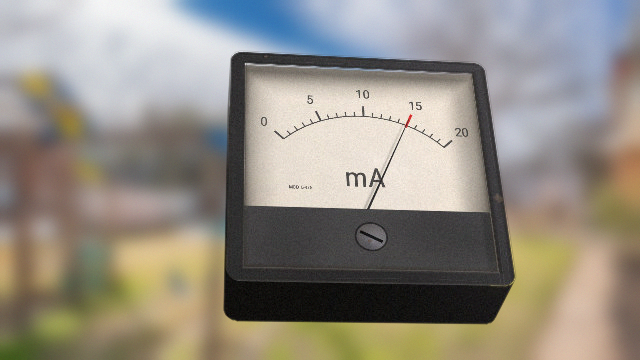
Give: 15 mA
